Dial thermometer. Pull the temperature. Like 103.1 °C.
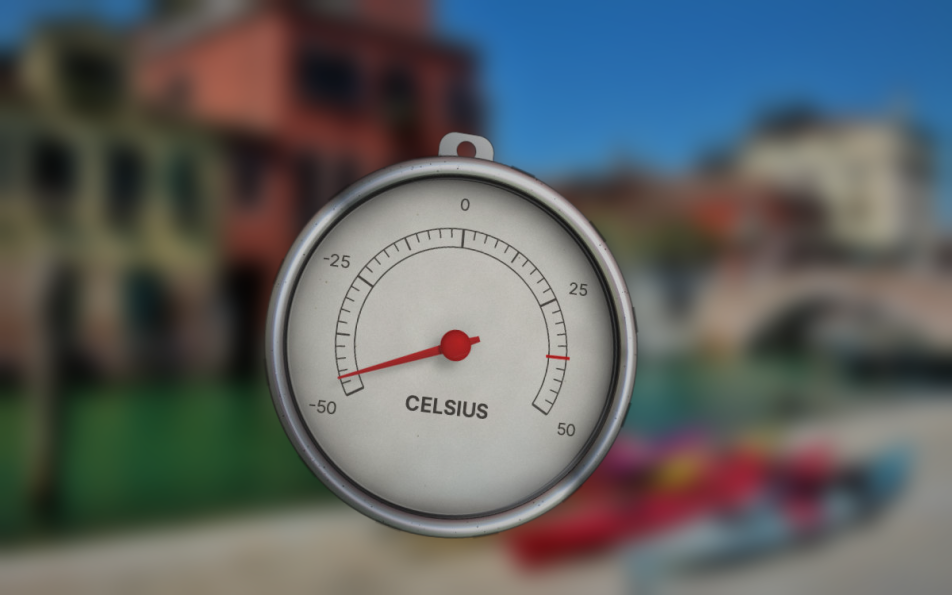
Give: -46.25 °C
